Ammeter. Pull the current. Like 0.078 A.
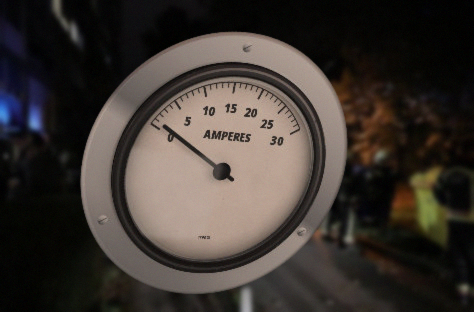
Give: 1 A
